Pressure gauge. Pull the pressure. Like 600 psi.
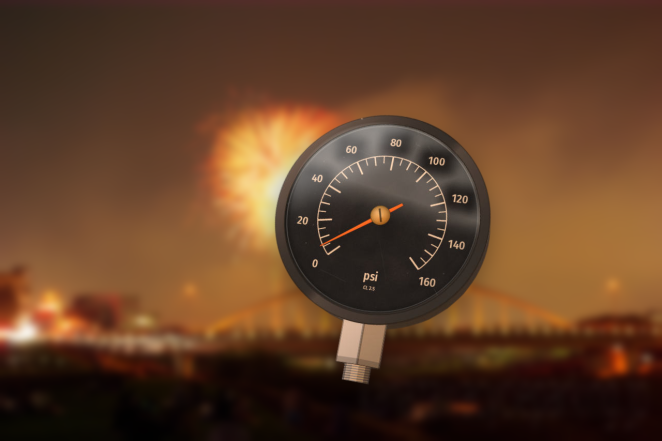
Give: 5 psi
